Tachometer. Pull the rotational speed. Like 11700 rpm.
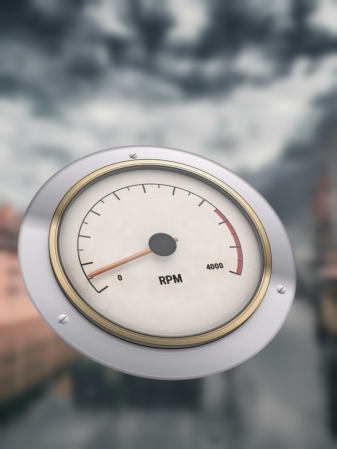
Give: 200 rpm
